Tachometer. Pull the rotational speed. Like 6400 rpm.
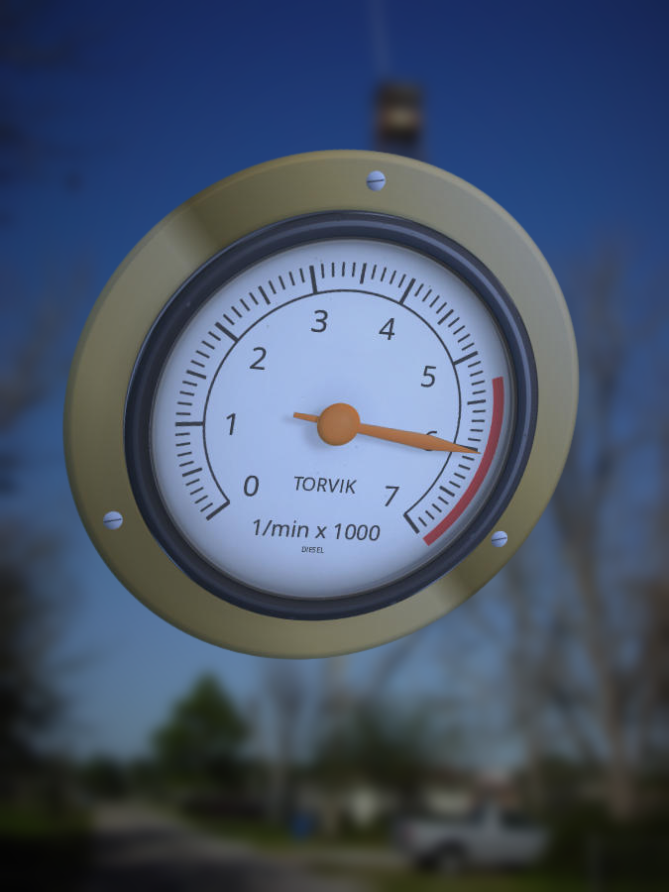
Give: 6000 rpm
